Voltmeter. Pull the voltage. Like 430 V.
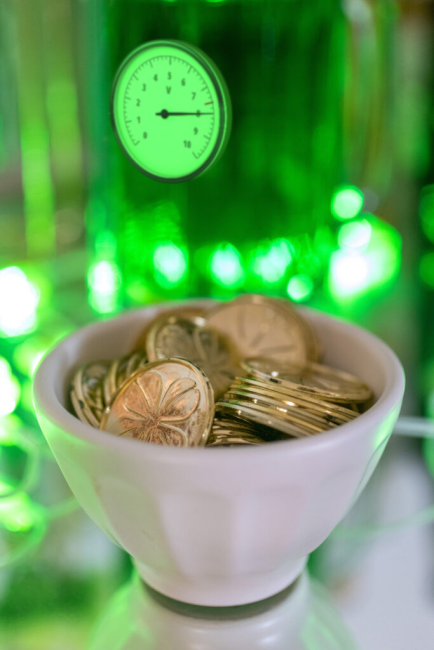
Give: 8 V
